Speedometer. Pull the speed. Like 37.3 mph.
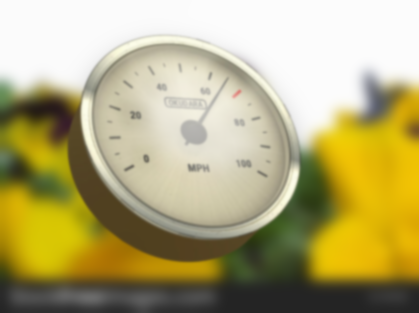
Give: 65 mph
